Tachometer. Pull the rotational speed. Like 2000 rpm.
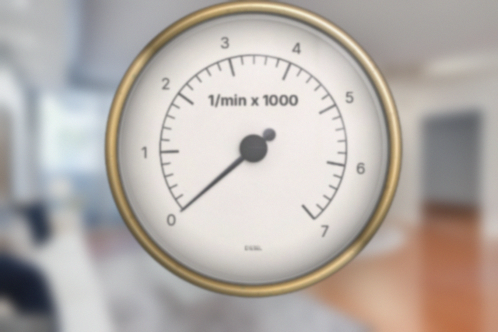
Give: 0 rpm
